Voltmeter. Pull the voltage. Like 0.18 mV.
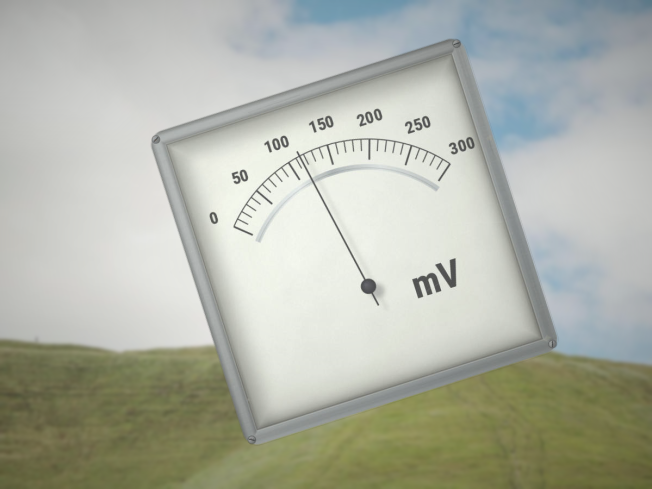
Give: 115 mV
